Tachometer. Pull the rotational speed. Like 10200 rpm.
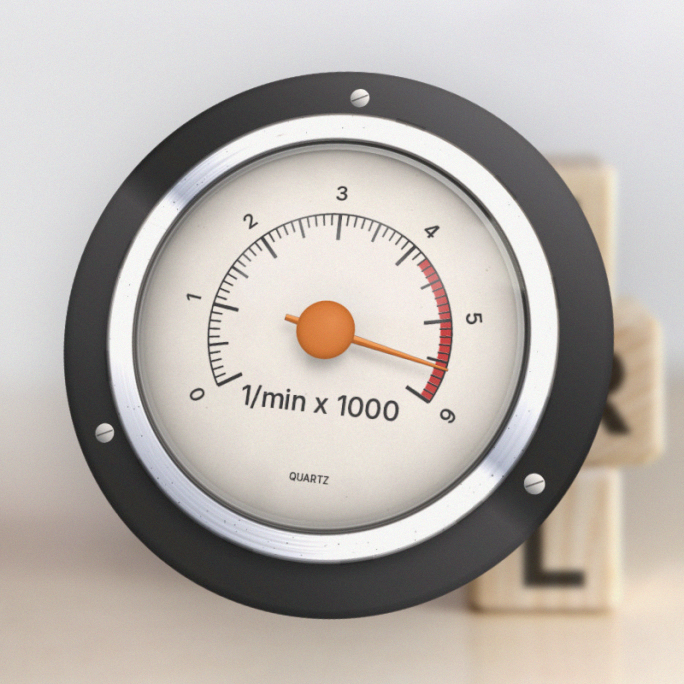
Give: 5600 rpm
